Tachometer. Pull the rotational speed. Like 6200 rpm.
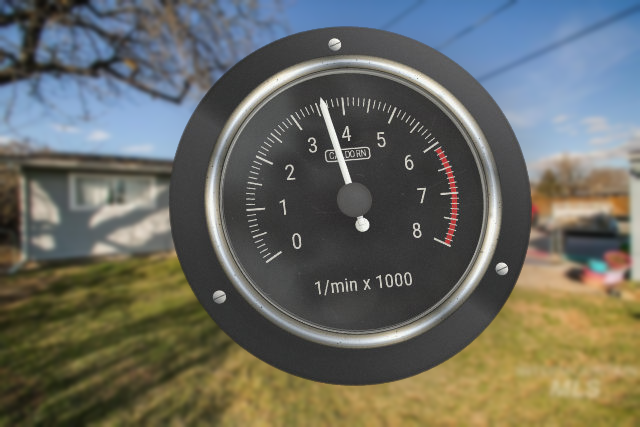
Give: 3600 rpm
